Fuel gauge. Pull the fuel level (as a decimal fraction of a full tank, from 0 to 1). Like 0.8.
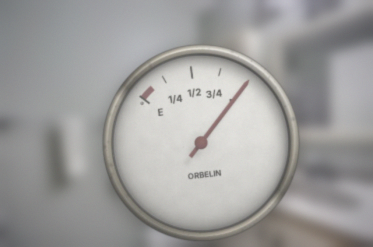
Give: 1
